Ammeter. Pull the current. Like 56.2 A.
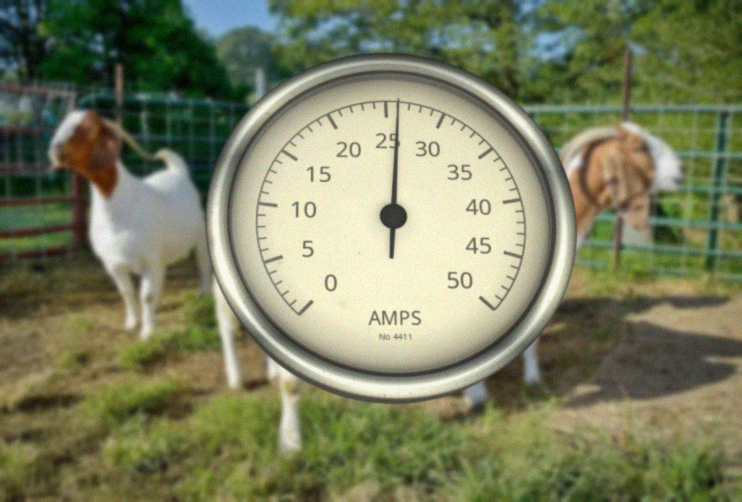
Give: 26 A
